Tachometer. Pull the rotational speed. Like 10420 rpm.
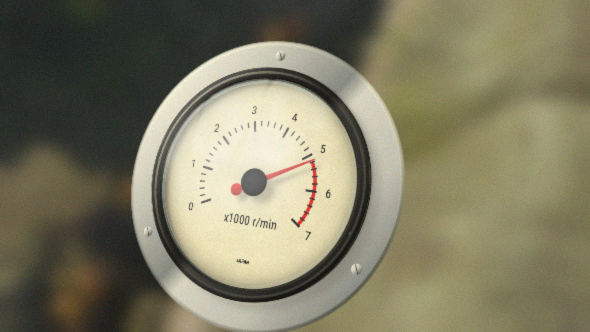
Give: 5200 rpm
